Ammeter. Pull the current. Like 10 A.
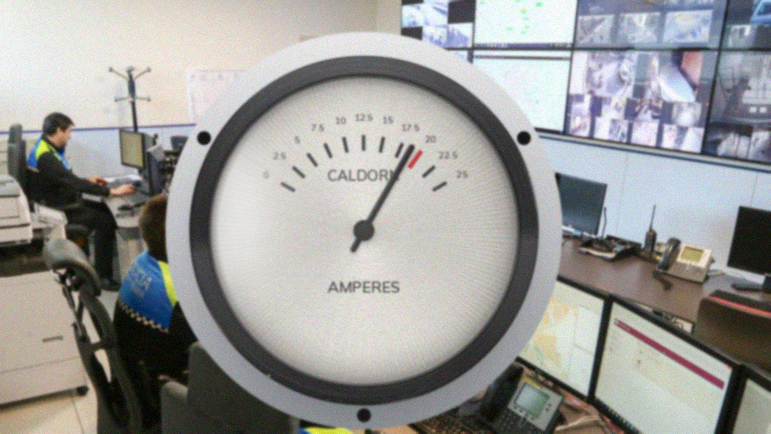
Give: 18.75 A
